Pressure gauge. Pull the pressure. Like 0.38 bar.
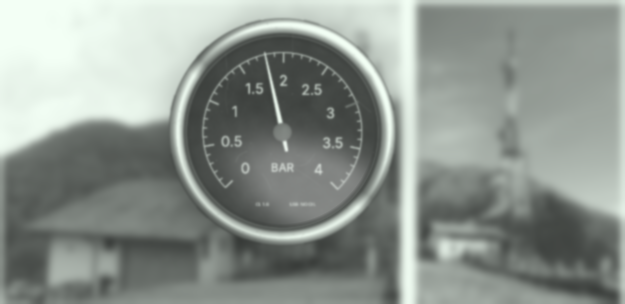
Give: 1.8 bar
